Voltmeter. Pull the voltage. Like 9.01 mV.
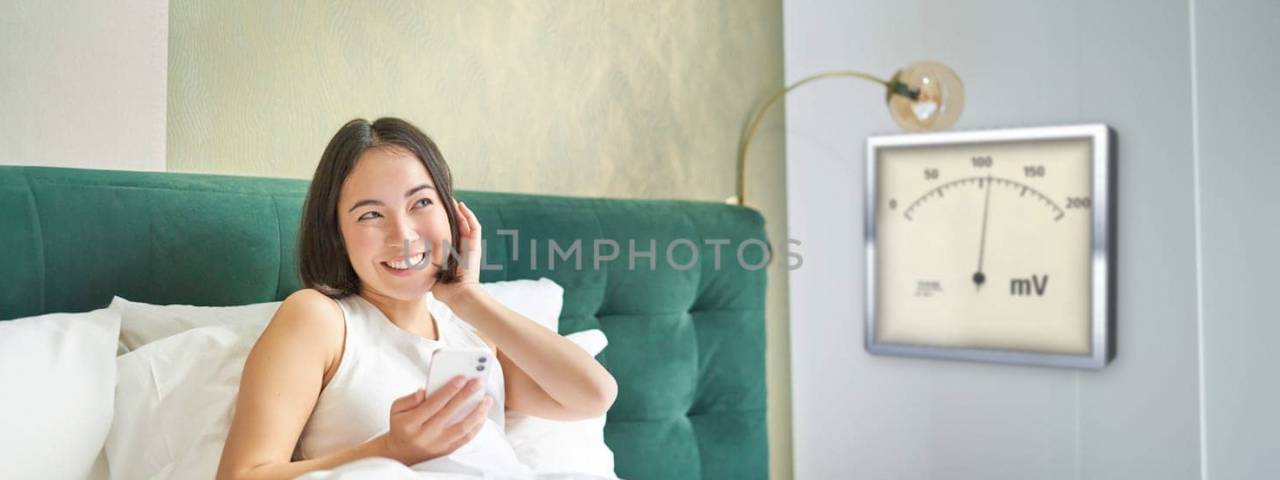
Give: 110 mV
